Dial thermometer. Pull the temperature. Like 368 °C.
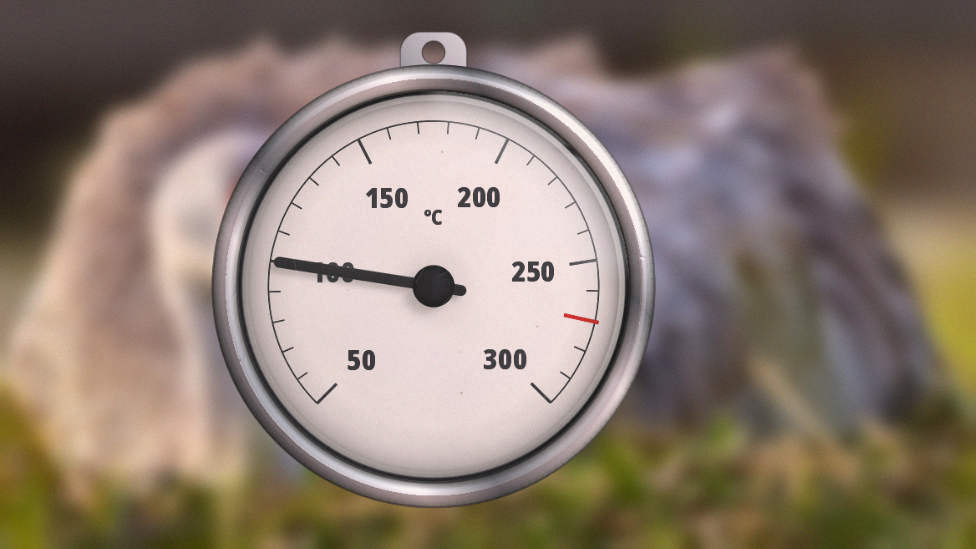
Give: 100 °C
